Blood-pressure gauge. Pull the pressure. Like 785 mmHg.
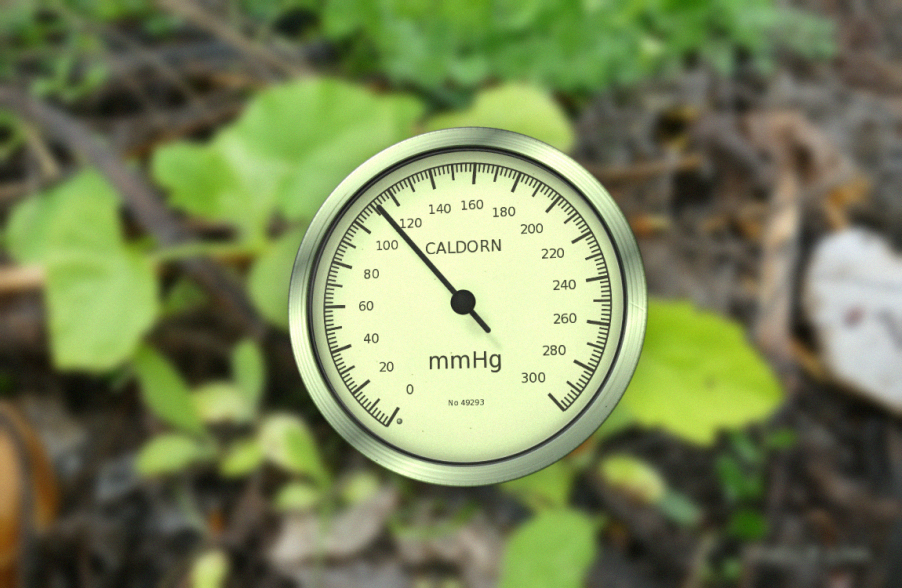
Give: 112 mmHg
